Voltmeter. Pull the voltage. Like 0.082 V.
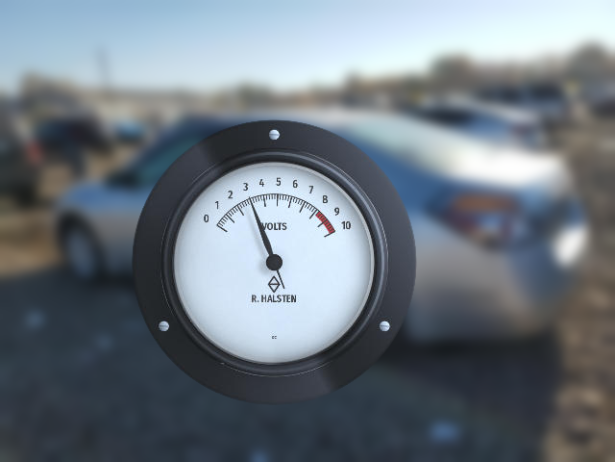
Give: 3 V
